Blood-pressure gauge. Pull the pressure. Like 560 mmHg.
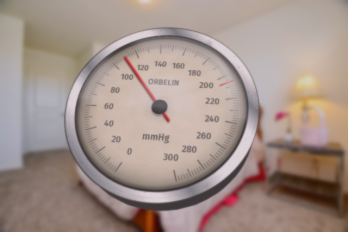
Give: 110 mmHg
